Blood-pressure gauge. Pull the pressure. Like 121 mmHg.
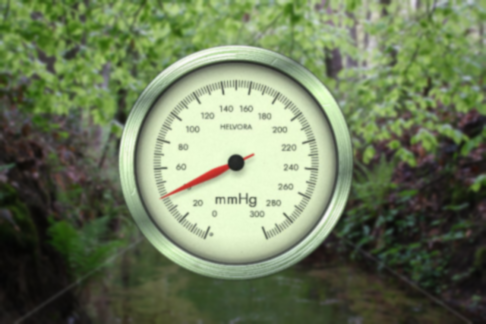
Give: 40 mmHg
